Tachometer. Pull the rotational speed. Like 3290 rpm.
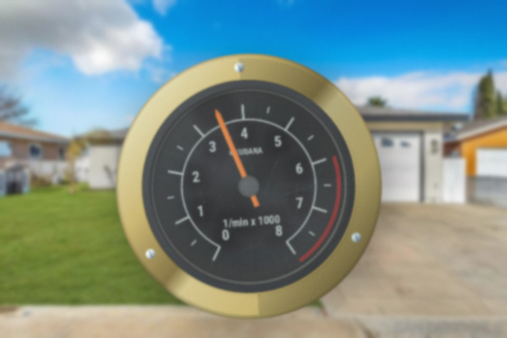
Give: 3500 rpm
